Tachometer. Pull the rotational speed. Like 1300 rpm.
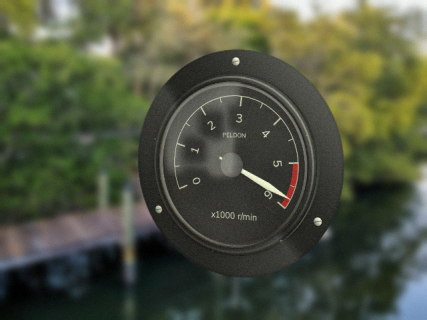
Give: 5750 rpm
